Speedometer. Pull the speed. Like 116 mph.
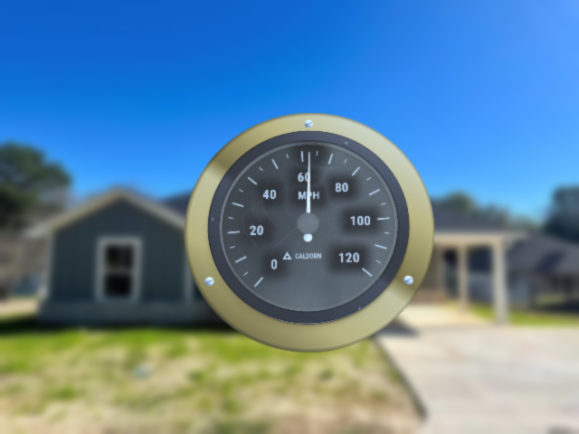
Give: 62.5 mph
